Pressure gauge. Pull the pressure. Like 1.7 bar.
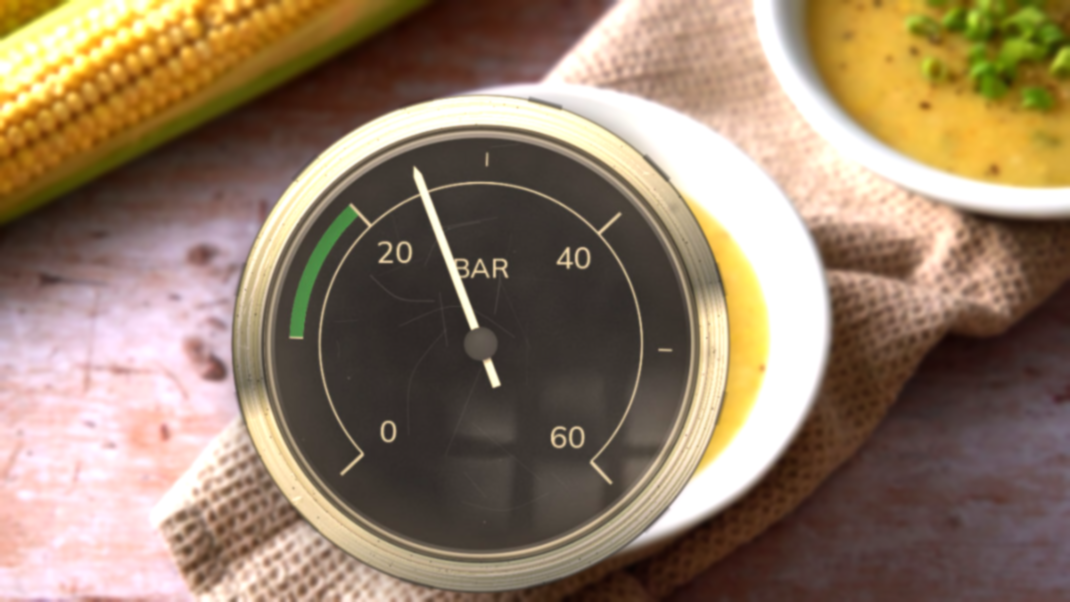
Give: 25 bar
